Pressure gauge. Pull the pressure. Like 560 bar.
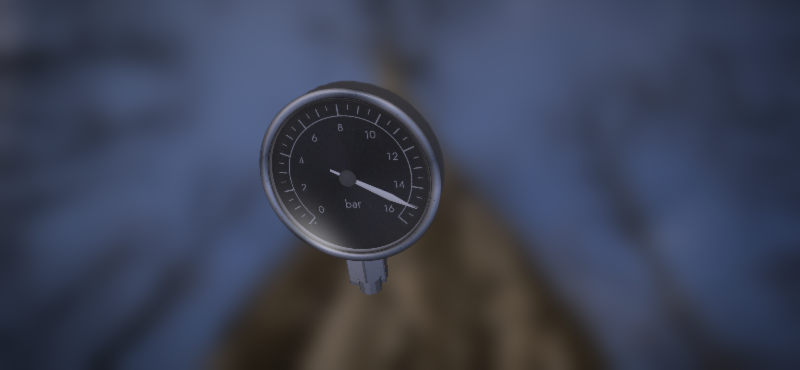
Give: 15 bar
